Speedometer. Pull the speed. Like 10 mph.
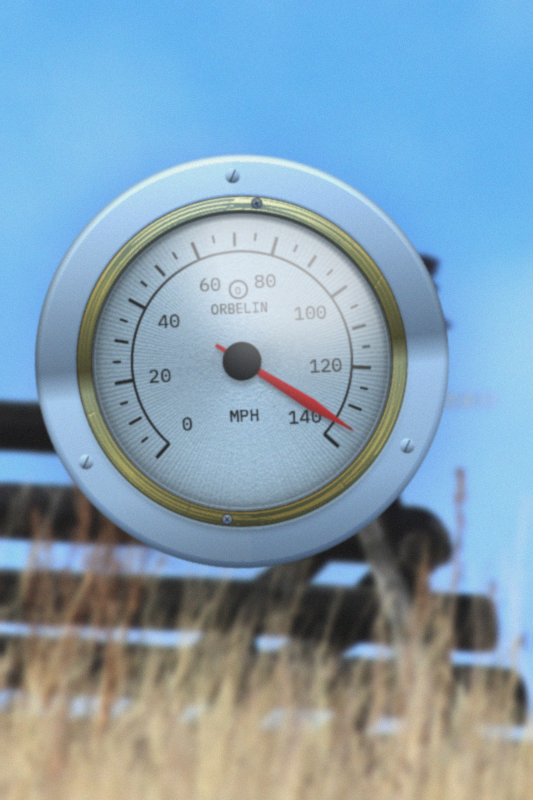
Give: 135 mph
